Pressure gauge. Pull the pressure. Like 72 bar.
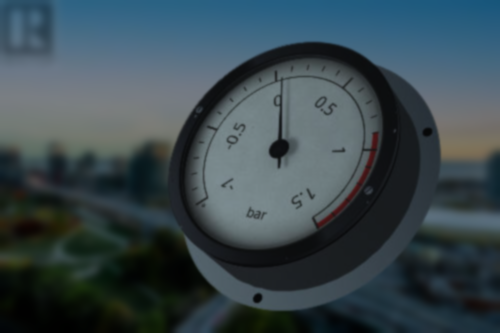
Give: 0.05 bar
